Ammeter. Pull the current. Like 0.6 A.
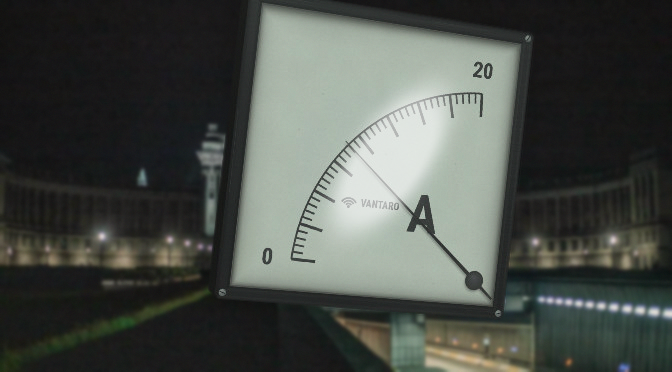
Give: 9 A
